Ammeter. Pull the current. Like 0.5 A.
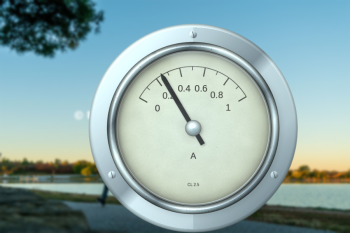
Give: 0.25 A
